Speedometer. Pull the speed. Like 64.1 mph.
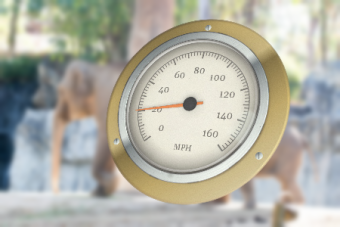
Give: 20 mph
